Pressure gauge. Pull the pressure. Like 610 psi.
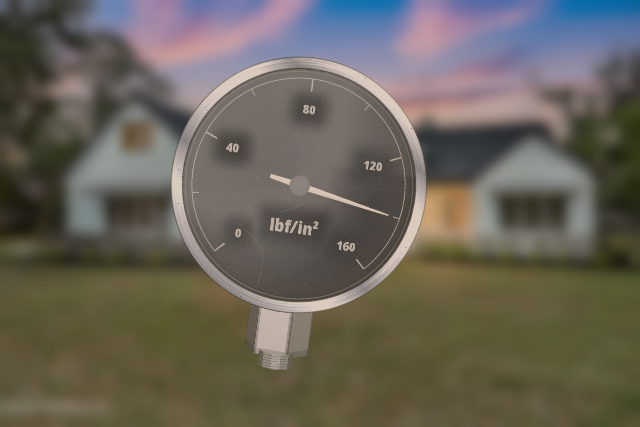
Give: 140 psi
